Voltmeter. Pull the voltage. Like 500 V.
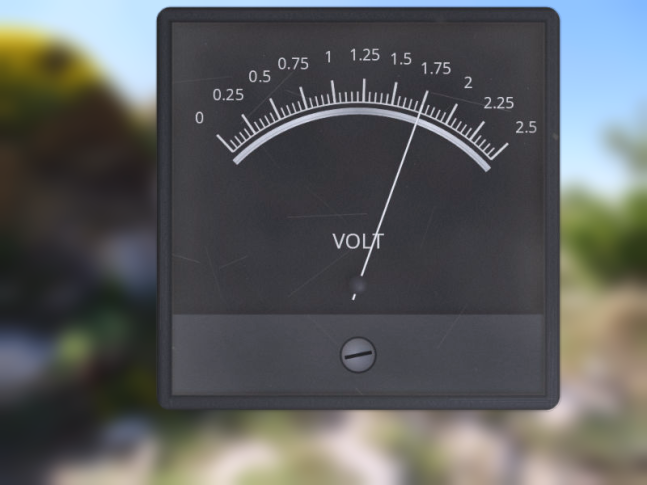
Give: 1.75 V
